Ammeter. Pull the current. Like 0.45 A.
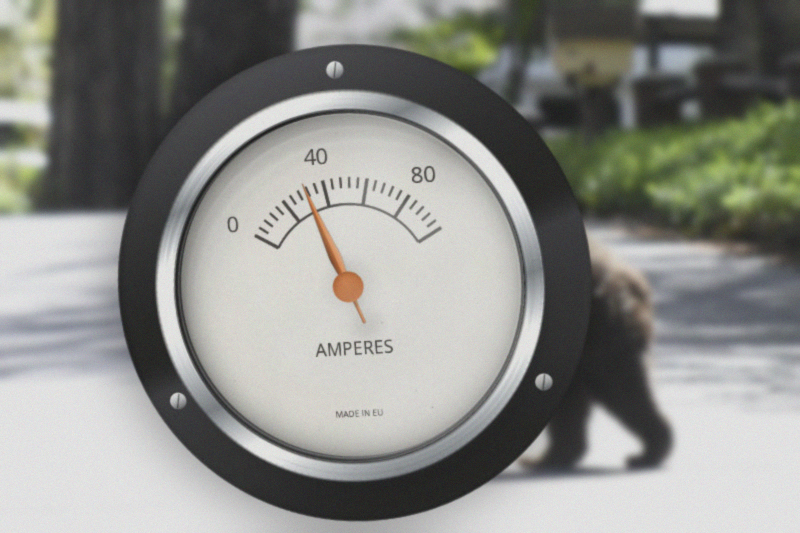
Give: 32 A
